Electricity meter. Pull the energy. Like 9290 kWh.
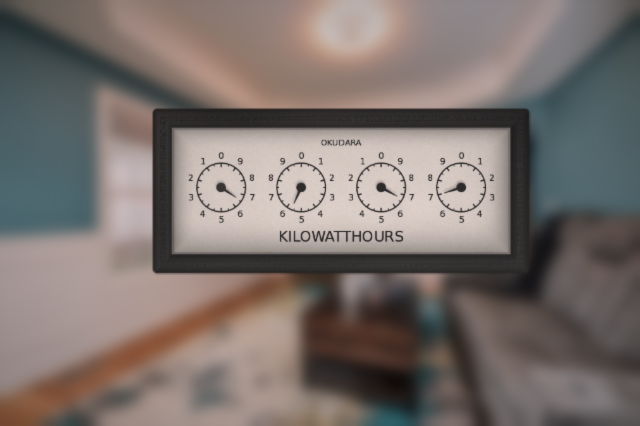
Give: 6567 kWh
